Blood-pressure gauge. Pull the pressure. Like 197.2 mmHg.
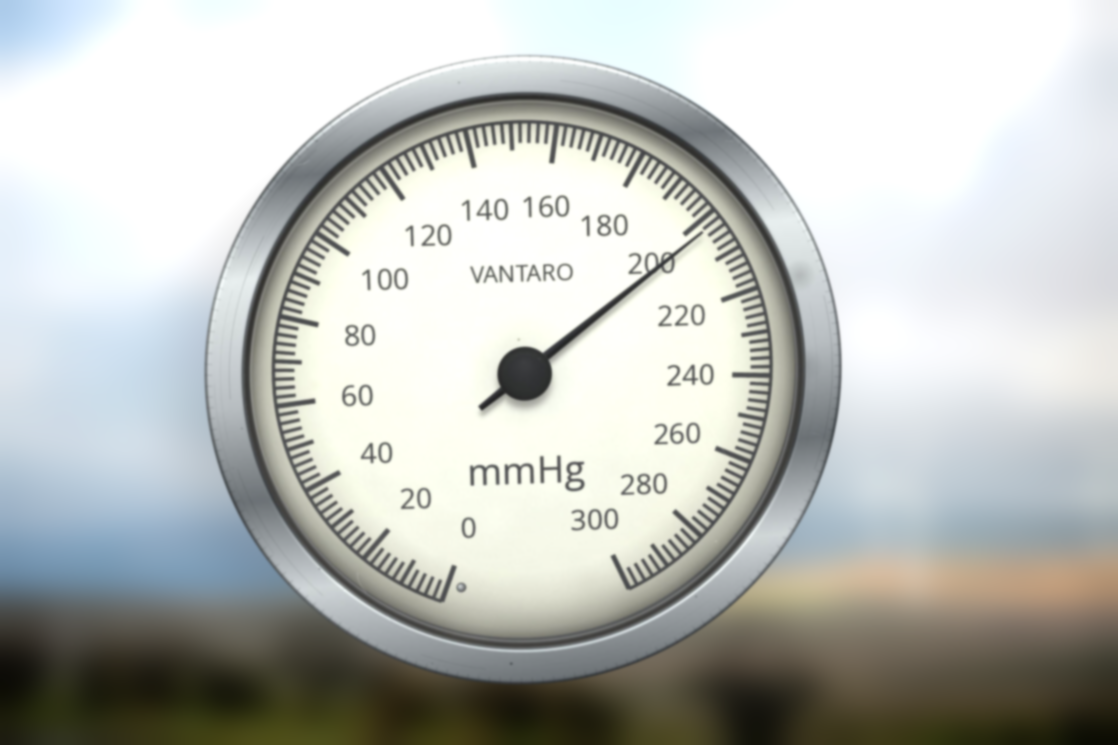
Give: 202 mmHg
